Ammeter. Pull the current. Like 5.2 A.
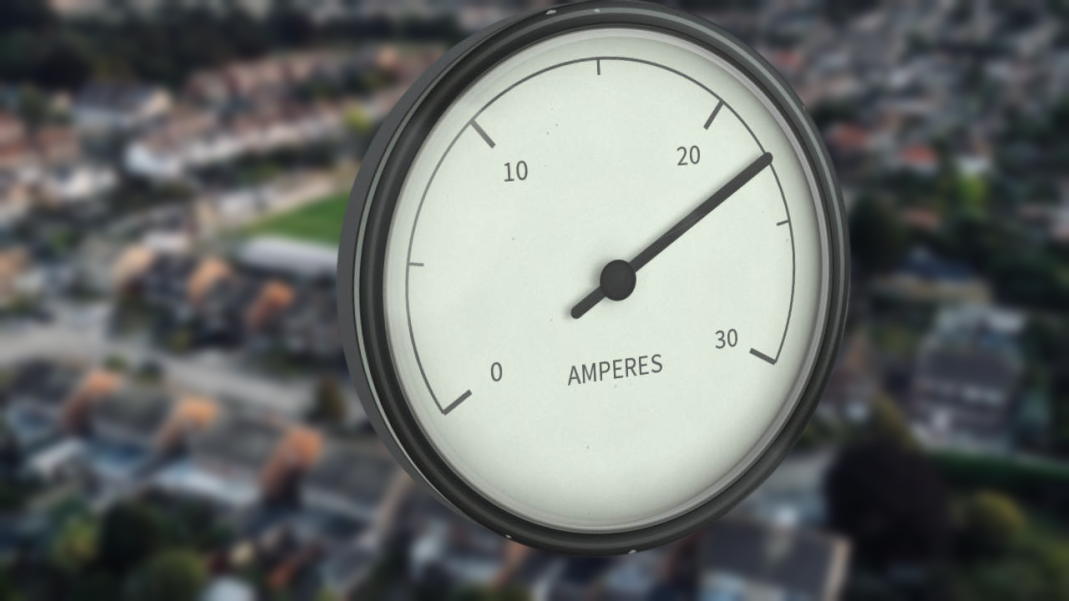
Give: 22.5 A
